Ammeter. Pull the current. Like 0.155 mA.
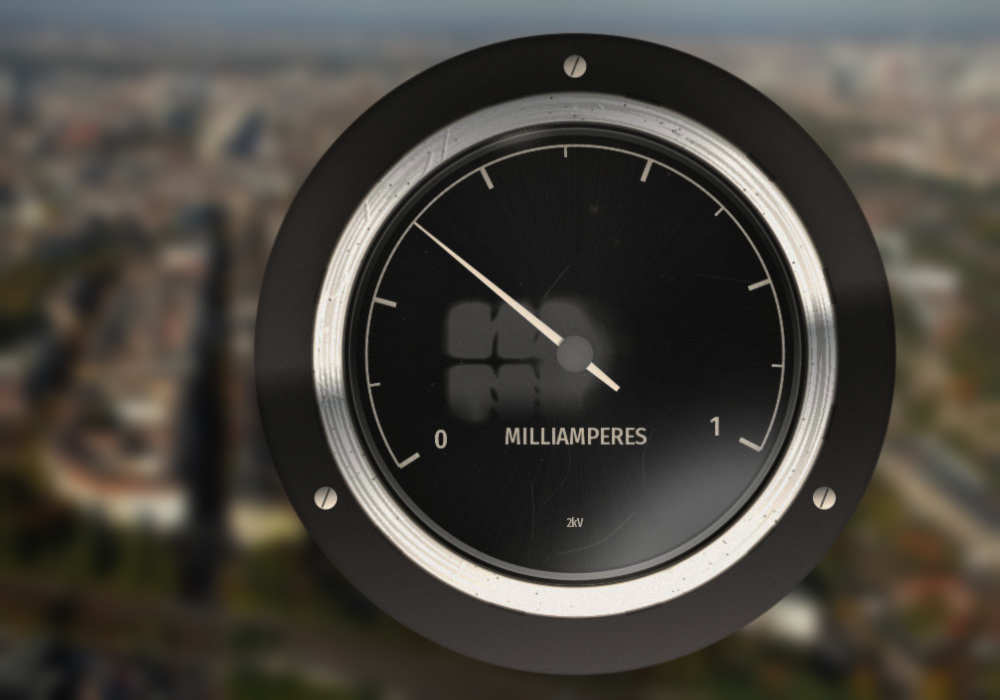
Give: 0.3 mA
